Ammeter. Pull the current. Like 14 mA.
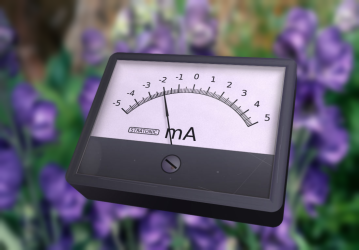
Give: -2 mA
